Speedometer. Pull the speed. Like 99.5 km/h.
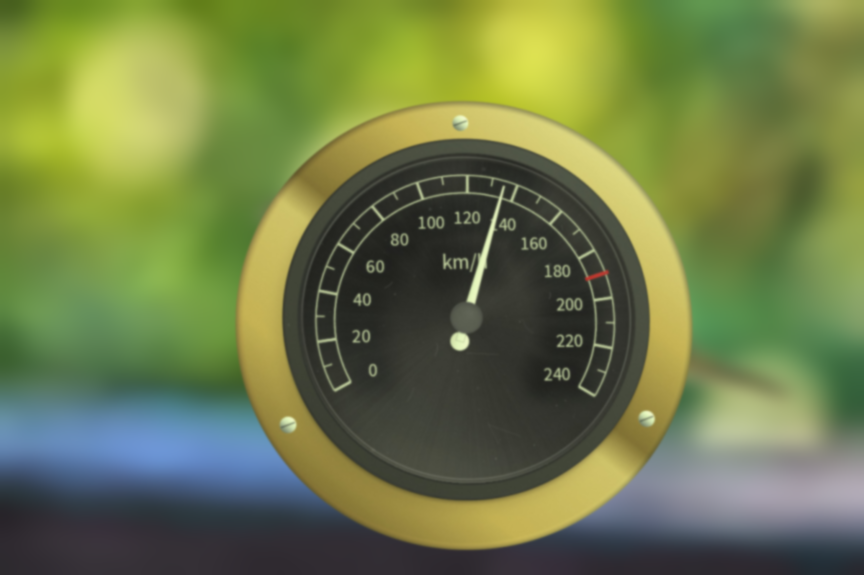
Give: 135 km/h
